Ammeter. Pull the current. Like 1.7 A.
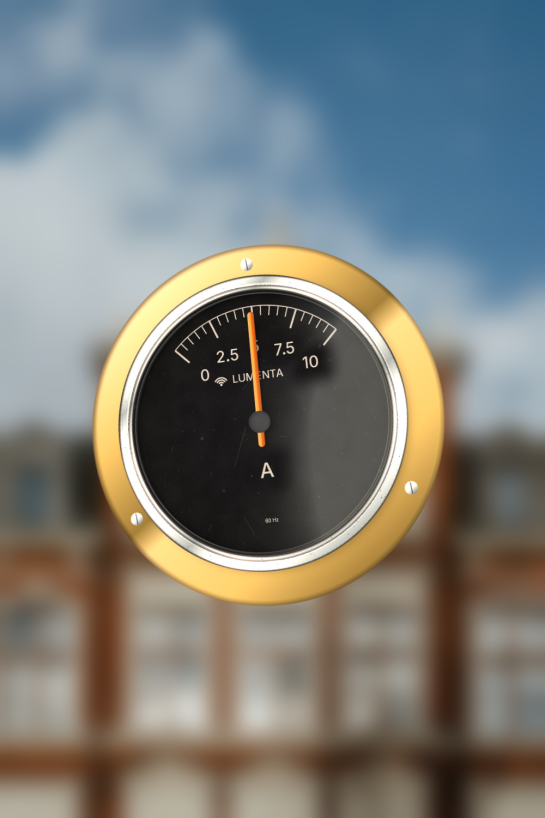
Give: 5 A
